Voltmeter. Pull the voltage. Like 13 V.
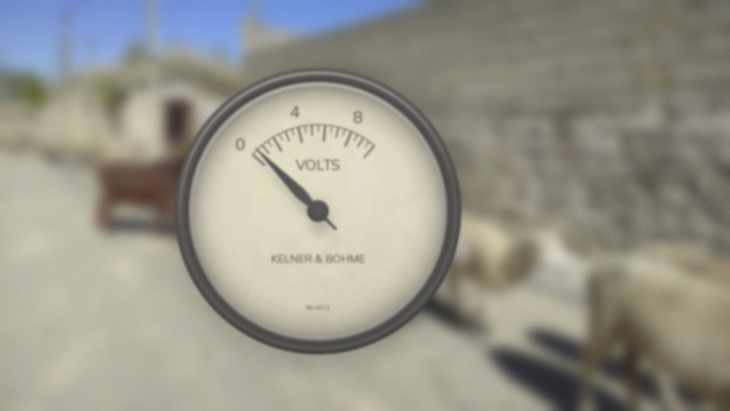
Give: 0.5 V
